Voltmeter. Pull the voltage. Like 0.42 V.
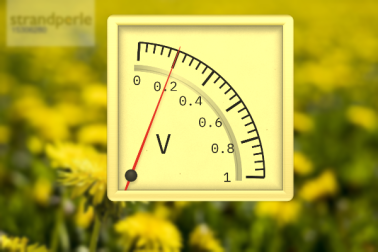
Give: 0.2 V
